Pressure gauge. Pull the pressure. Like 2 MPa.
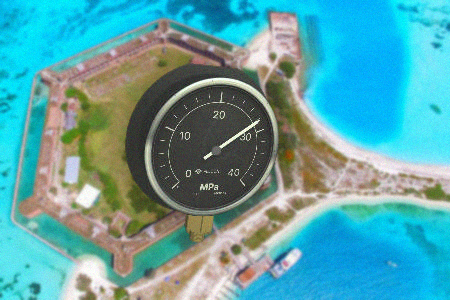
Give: 28 MPa
